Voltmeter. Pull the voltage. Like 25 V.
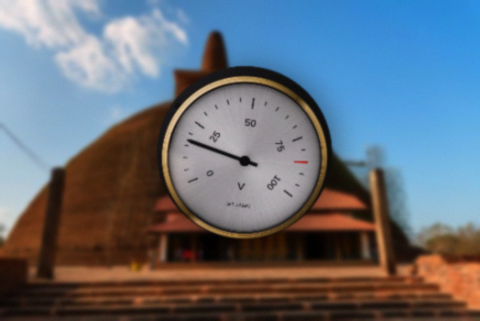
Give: 17.5 V
